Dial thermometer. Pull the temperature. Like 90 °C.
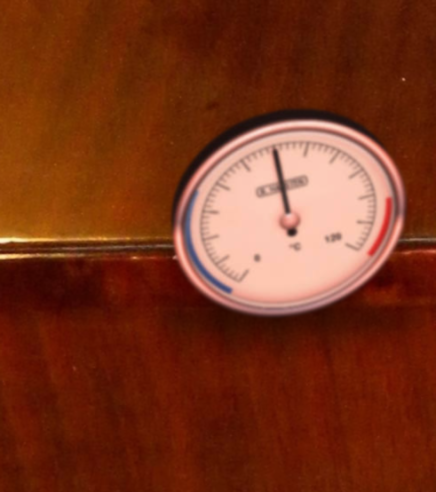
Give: 60 °C
